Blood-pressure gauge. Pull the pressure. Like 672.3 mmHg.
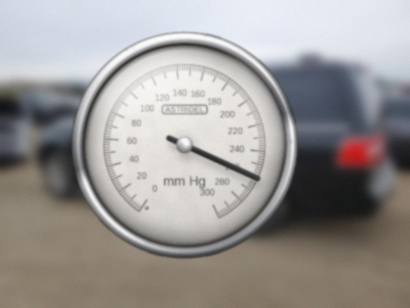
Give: 260 mmHg
